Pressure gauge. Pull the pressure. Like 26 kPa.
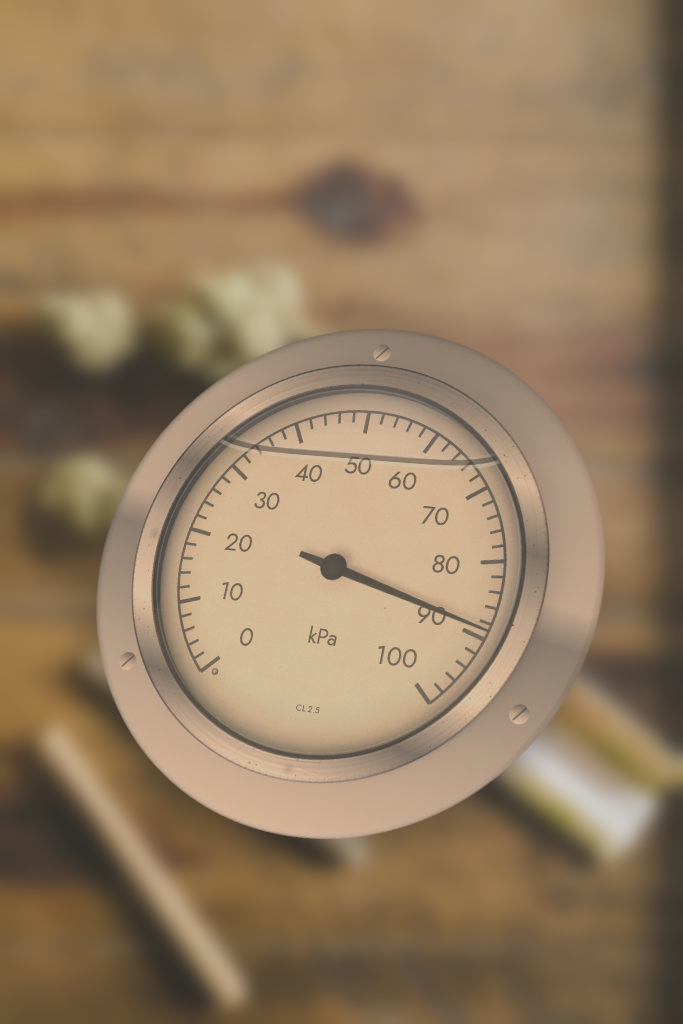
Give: 89 kPa
